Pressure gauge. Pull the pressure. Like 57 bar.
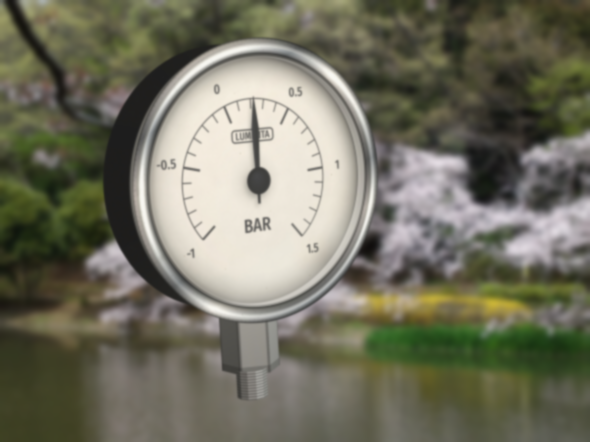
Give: 0.2 bar
